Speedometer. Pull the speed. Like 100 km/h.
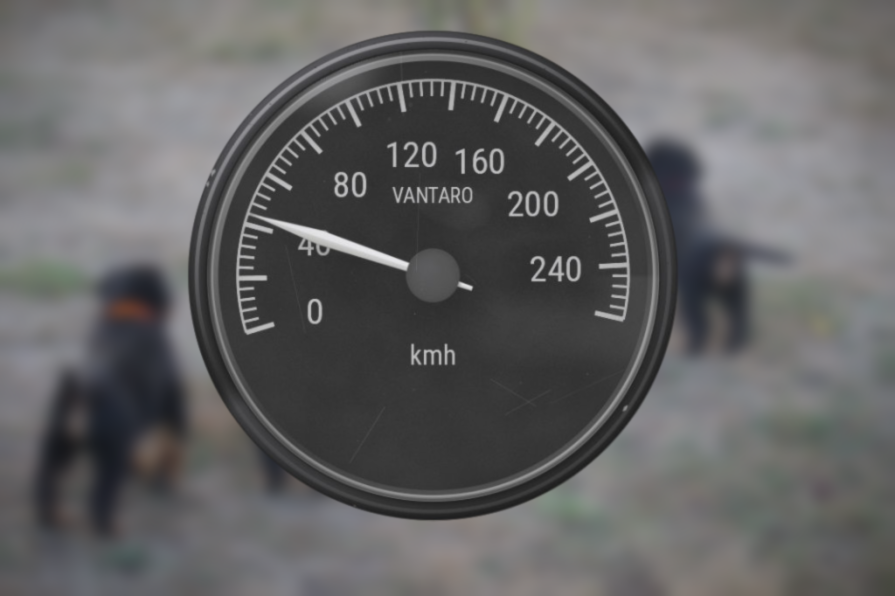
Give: 44 km/h
